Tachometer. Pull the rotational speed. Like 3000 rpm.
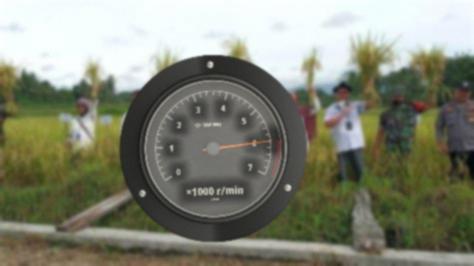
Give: 6000 rpm
